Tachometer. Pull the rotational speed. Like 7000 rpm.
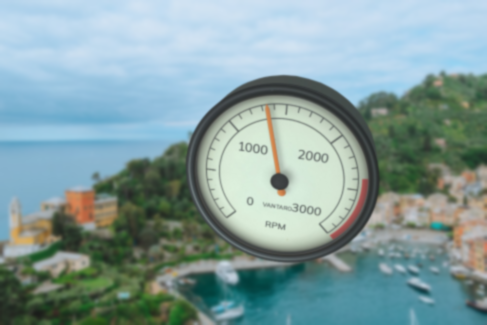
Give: 1350 rpm
